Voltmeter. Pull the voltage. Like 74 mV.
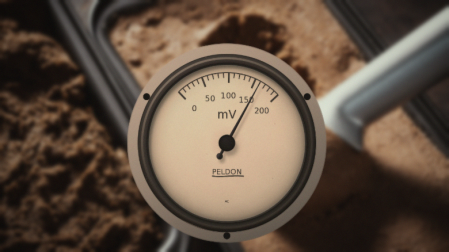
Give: 160 mV
